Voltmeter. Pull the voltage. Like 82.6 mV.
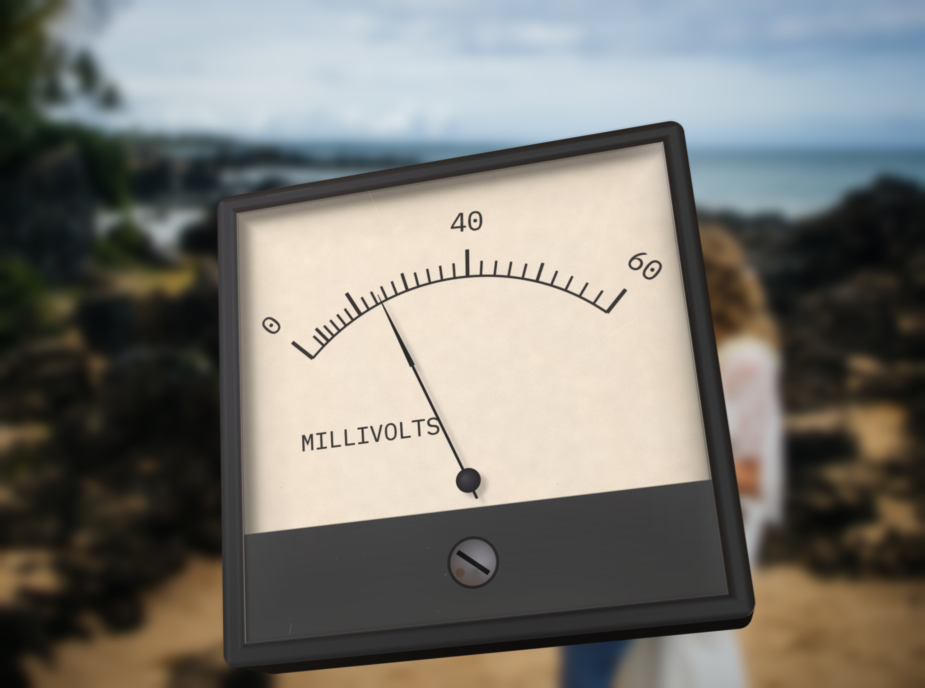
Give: 25 mV
